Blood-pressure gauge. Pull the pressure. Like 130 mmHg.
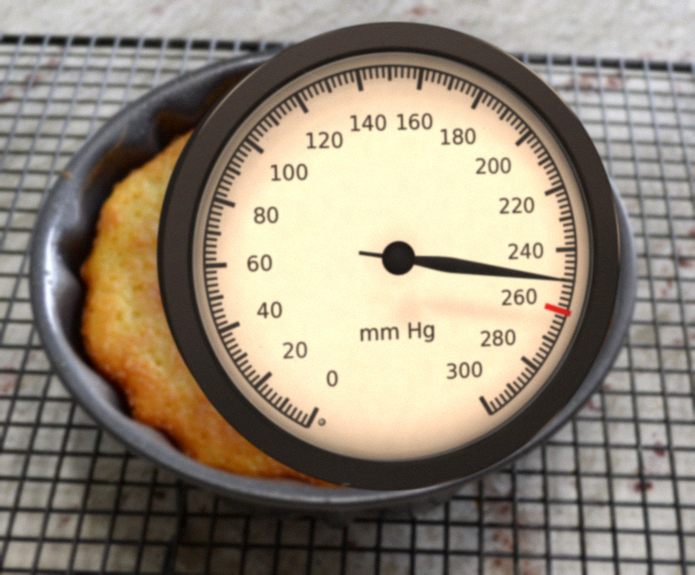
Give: 250 mmHg
